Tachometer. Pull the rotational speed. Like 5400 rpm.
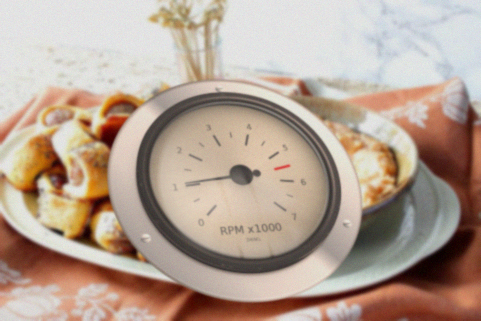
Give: 1000 rpm
